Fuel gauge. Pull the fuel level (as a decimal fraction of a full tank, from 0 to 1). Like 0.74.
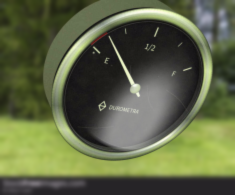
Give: 0.125
